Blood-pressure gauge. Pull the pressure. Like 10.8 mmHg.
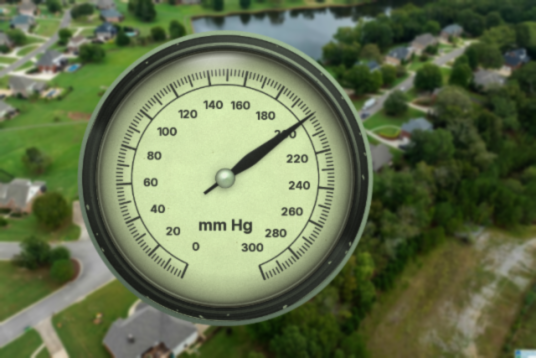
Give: 200 mmHg
